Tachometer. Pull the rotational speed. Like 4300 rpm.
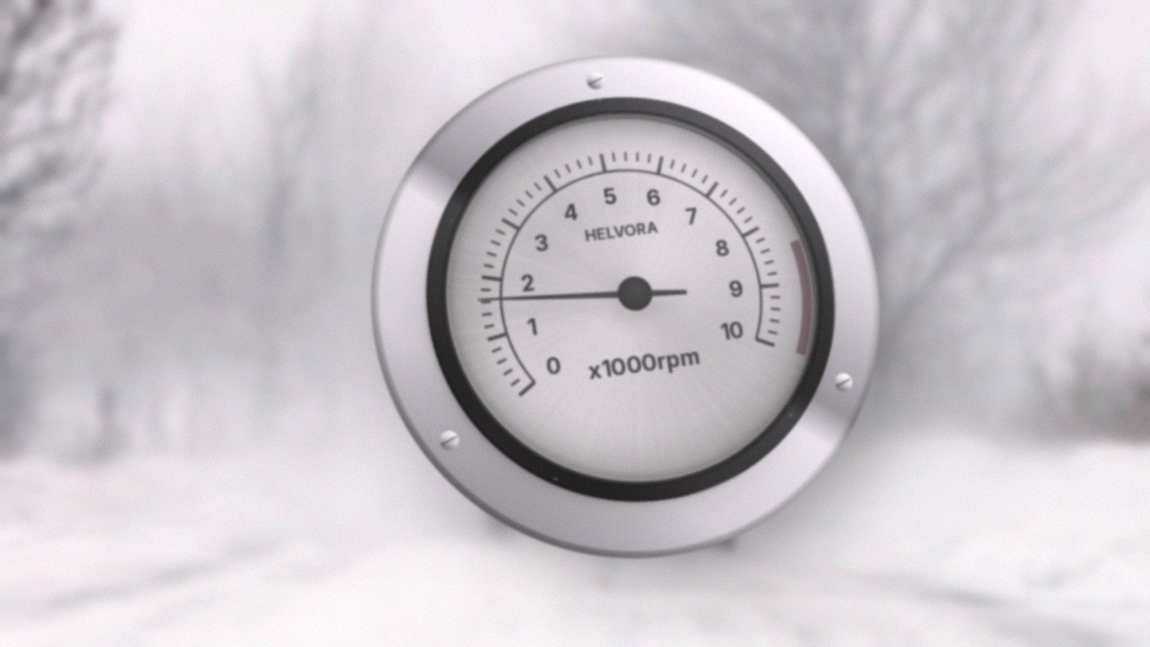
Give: 1600 rpm
